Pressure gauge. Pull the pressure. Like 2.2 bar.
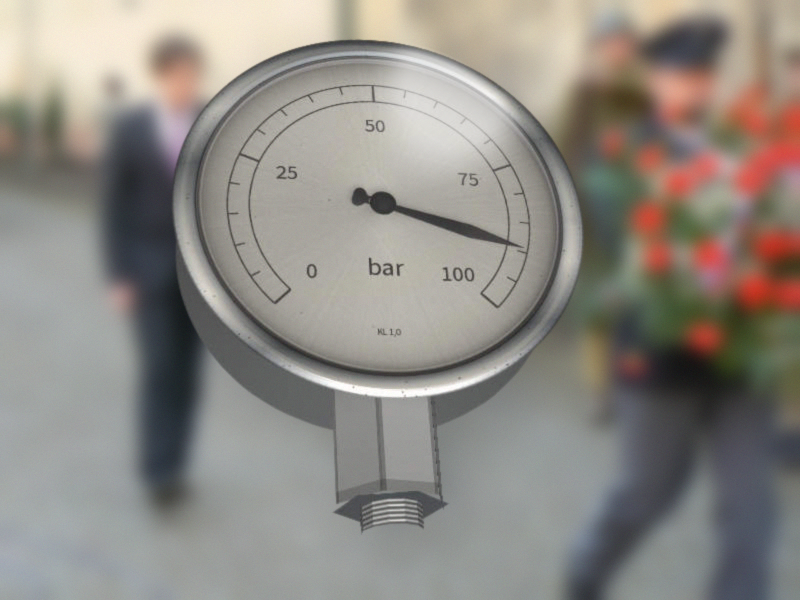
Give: 90 bar
